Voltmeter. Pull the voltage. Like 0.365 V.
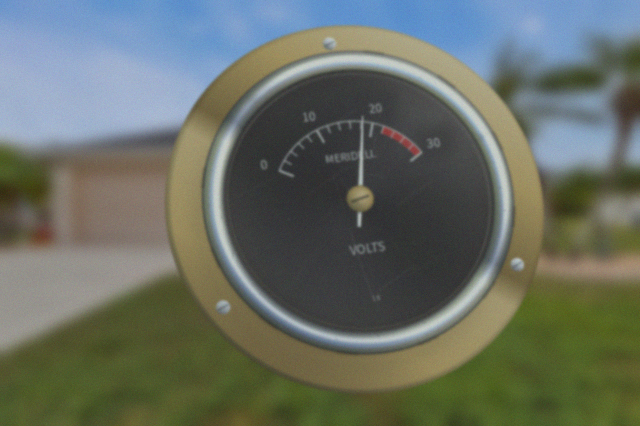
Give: 18 V
